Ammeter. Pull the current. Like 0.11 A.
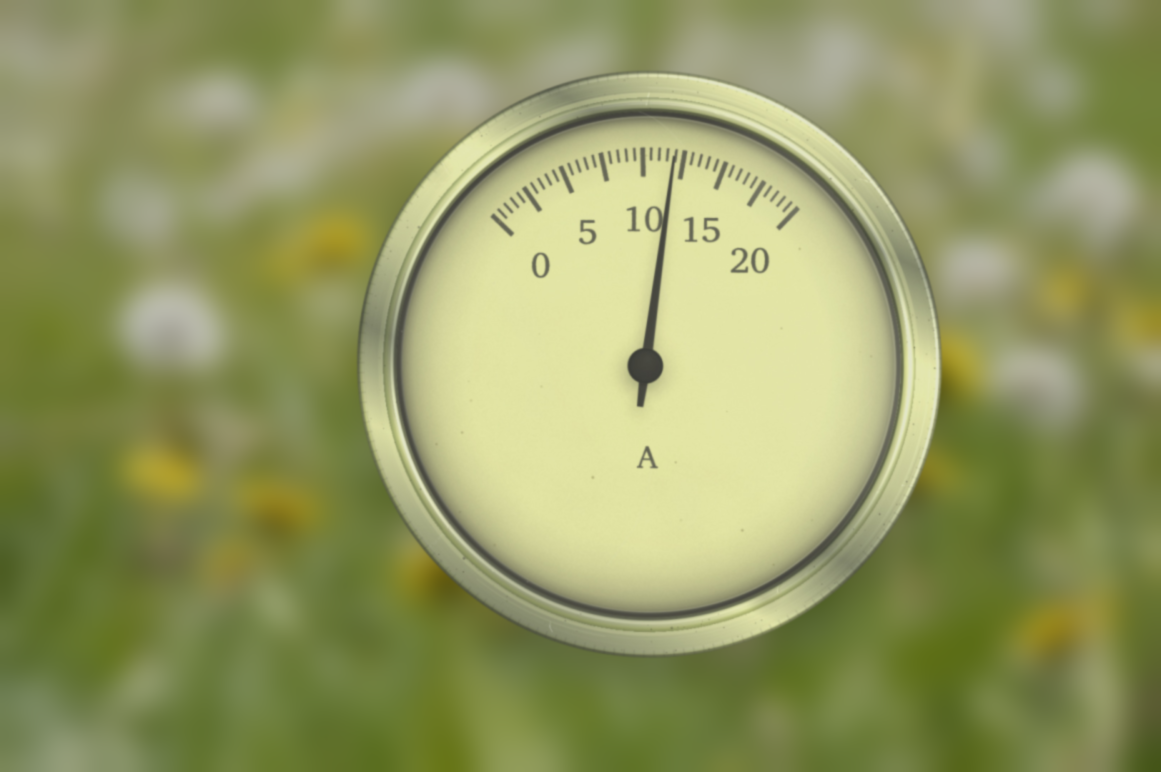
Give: 12 A
